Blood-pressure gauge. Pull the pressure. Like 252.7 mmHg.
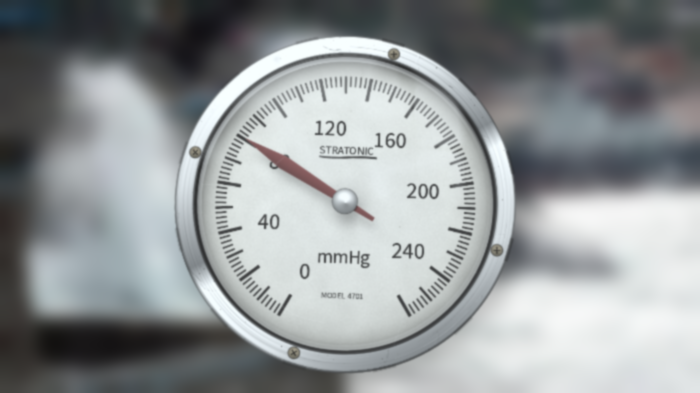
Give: 80 mmHg
